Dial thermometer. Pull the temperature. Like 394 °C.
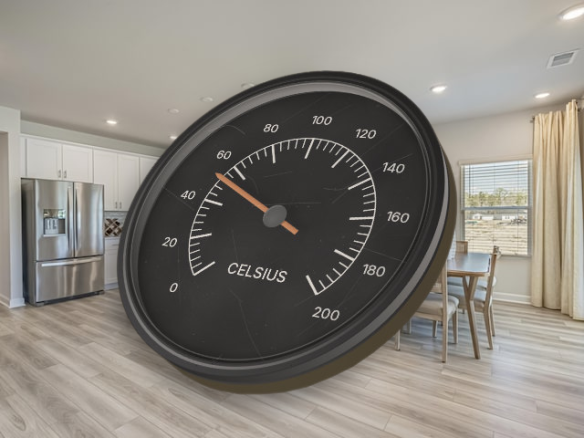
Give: 52 °C
